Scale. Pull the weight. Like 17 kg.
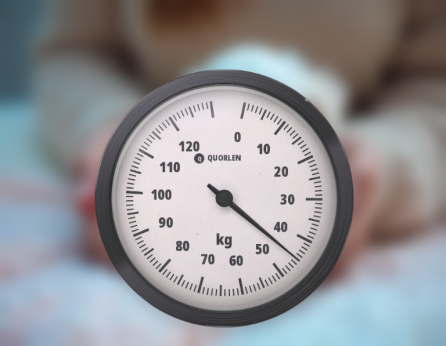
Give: 45 kg
